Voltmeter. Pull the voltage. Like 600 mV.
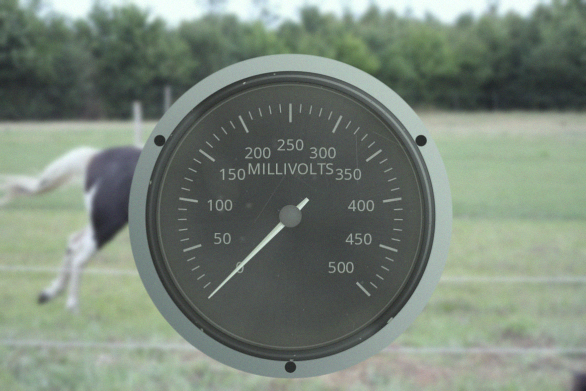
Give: 0 mV
